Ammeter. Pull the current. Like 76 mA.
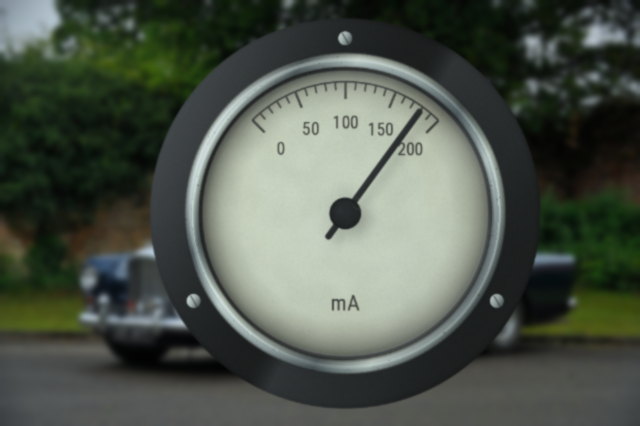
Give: 180 mA
